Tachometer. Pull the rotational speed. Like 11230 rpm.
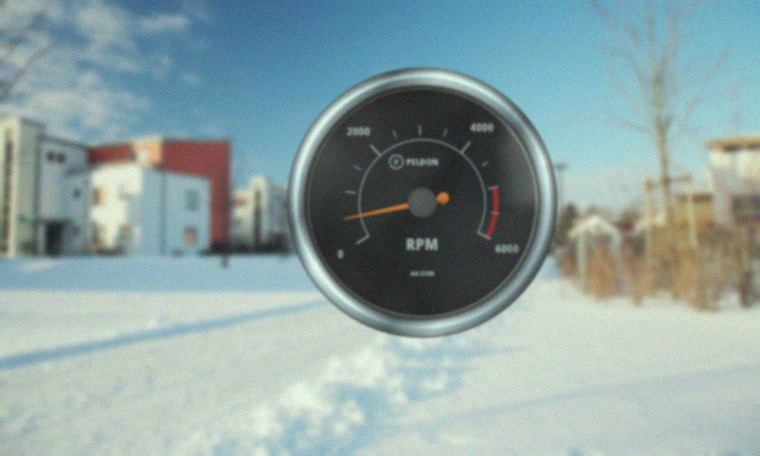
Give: 500 rpm
